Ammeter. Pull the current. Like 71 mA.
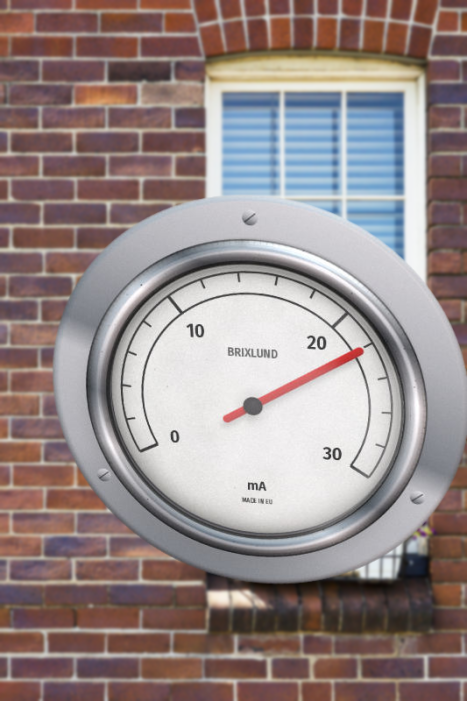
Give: 22 mA
